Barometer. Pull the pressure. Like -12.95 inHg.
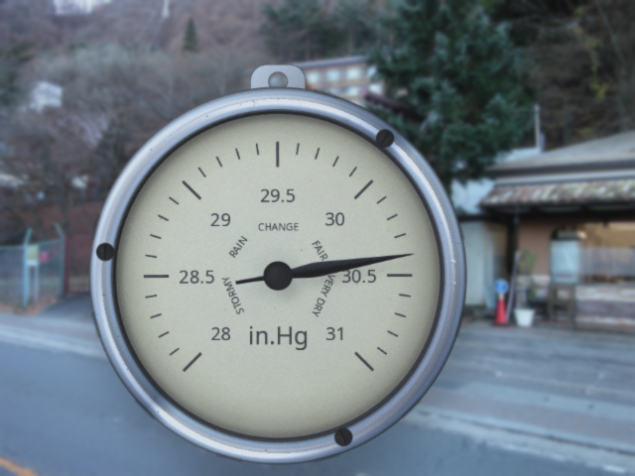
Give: 30.4 inHg
